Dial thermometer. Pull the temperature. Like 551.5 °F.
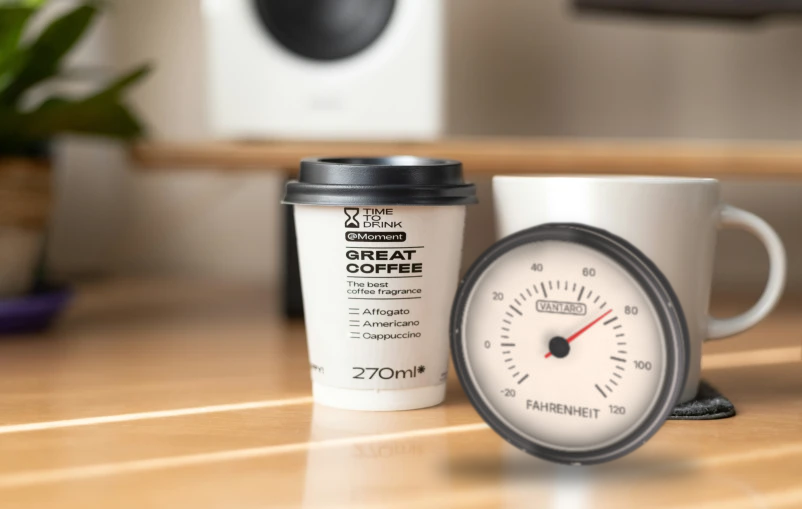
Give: 76 °F
